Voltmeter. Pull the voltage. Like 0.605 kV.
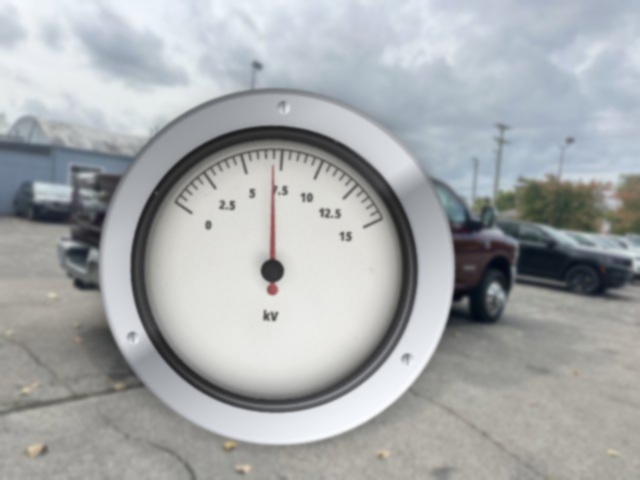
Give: 7 kV
